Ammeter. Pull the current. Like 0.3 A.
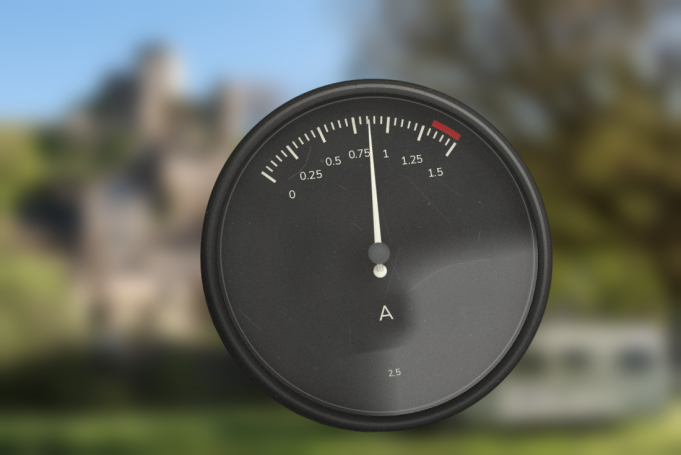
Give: 0.85 A
